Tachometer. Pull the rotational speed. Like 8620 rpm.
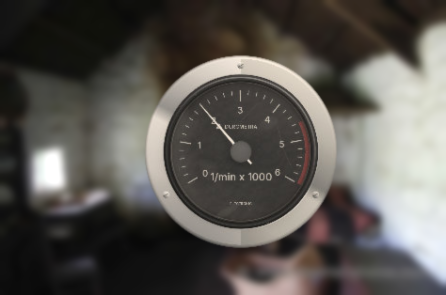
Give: 2000 rpm
